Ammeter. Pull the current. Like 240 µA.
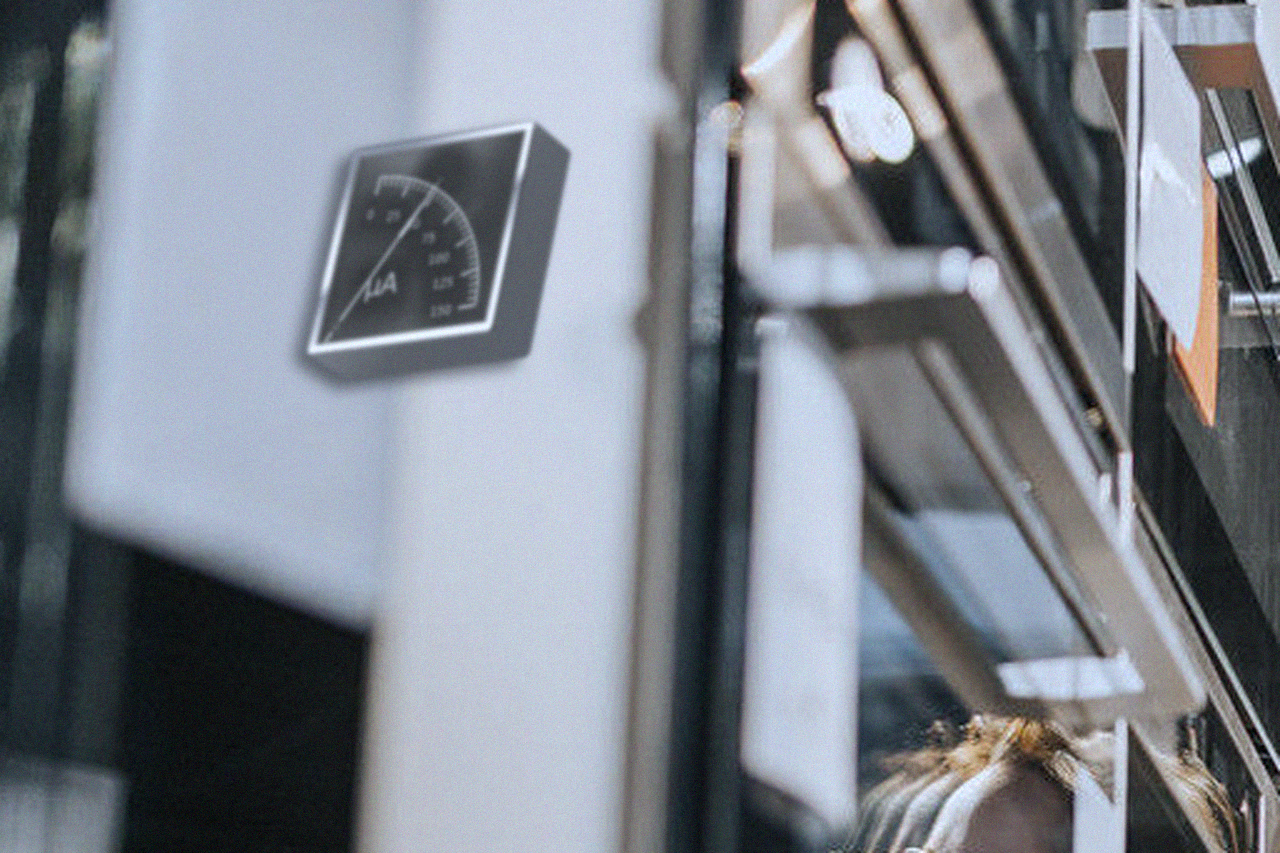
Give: 50 µA
